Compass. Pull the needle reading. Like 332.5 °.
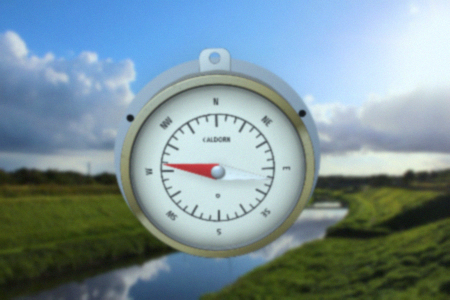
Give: 280 °
